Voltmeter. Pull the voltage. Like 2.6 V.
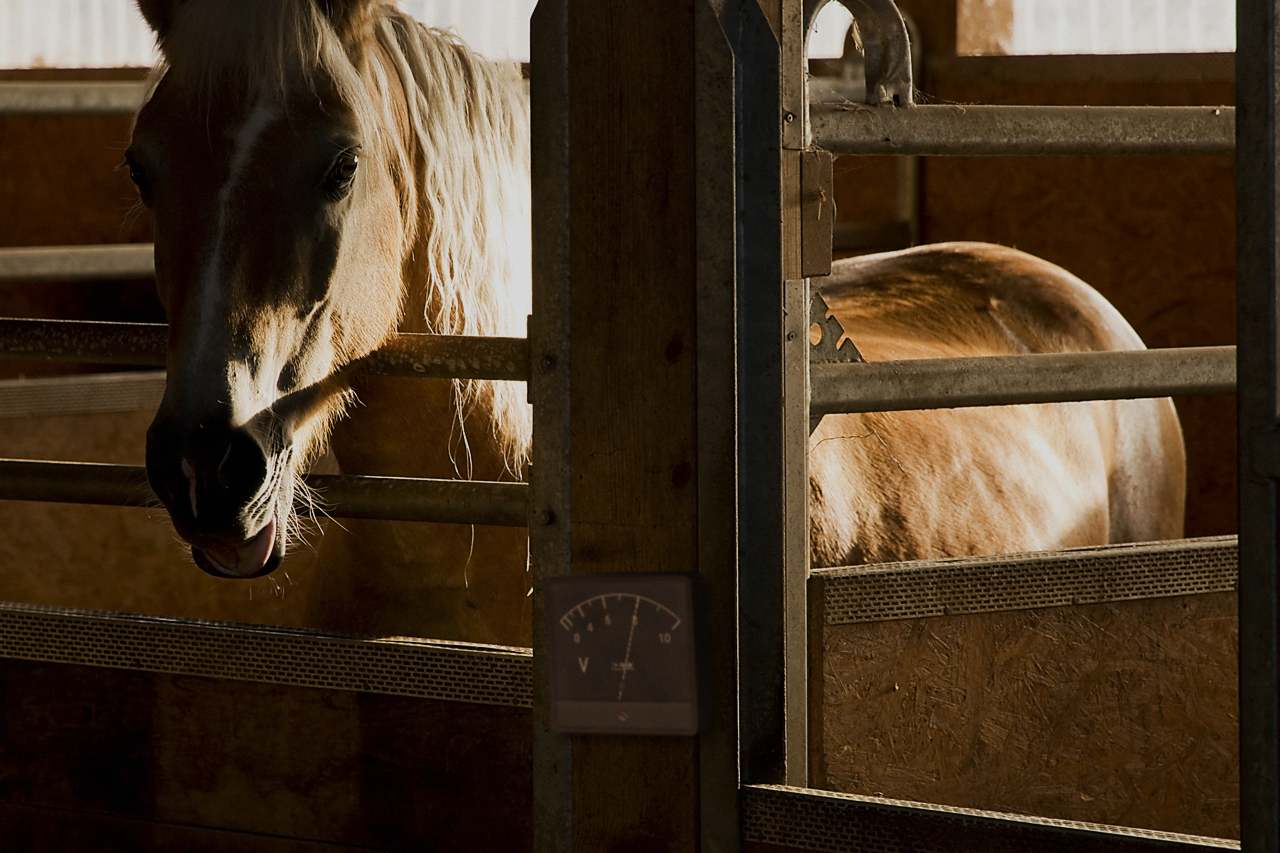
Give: 8 V
